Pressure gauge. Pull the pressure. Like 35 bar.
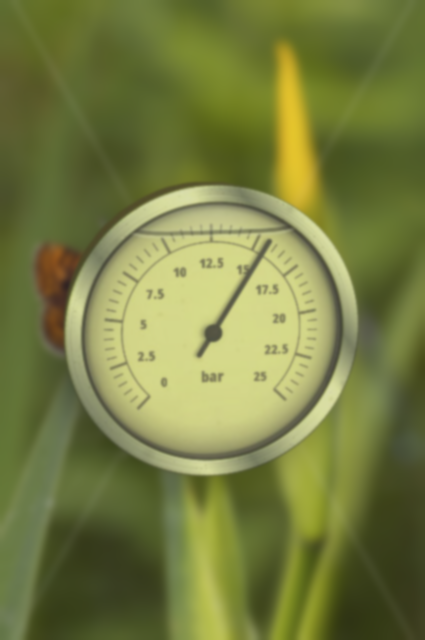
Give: 15.5 bar
